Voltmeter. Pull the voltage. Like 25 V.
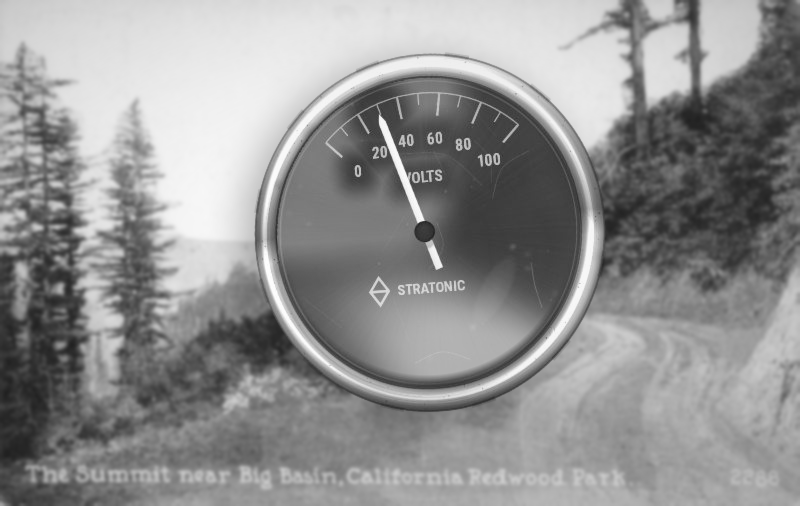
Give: 30 V
